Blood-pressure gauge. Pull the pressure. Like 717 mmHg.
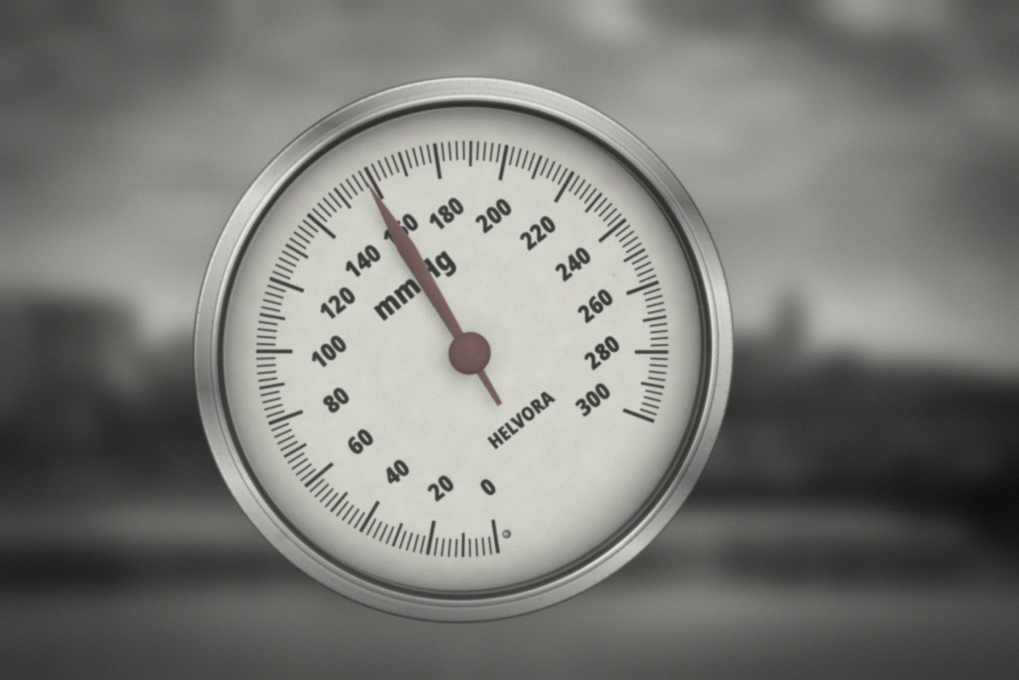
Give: 158 mmHg
